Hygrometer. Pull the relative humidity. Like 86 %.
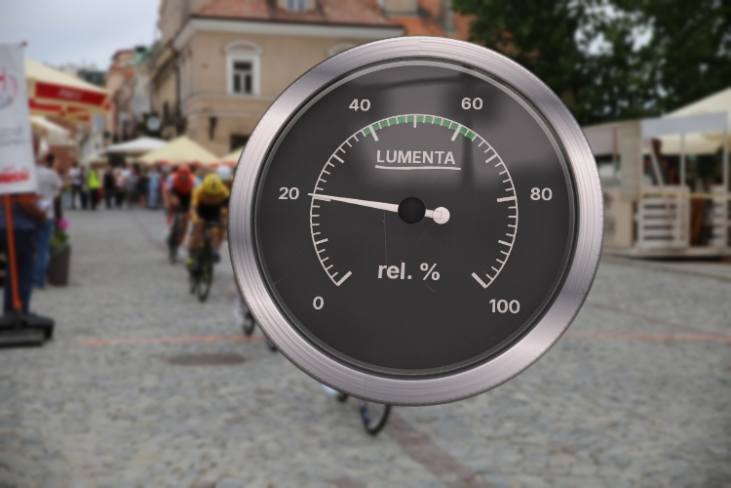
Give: 20 %
